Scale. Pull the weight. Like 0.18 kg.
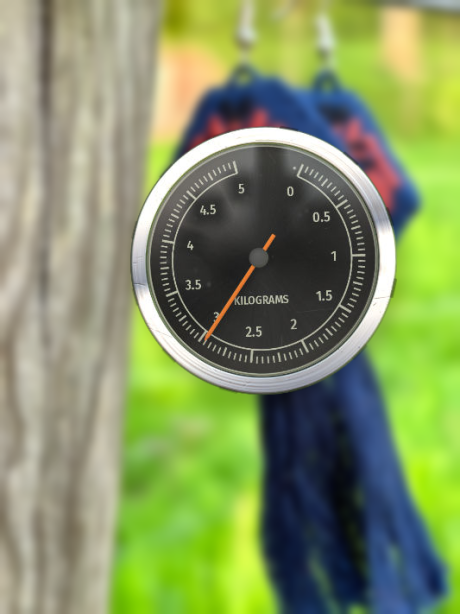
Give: 2.95 kg
